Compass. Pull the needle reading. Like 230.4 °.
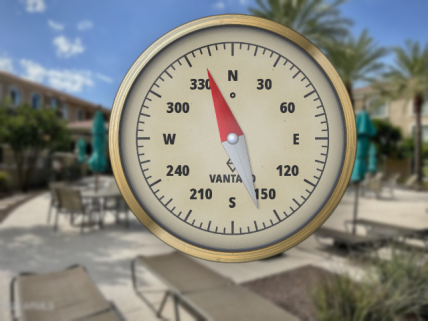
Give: 340 °
